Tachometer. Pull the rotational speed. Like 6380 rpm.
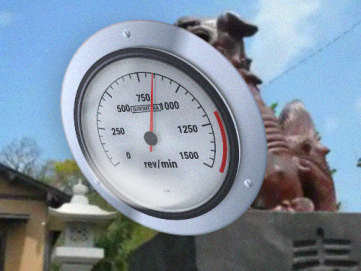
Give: 850 rpm
